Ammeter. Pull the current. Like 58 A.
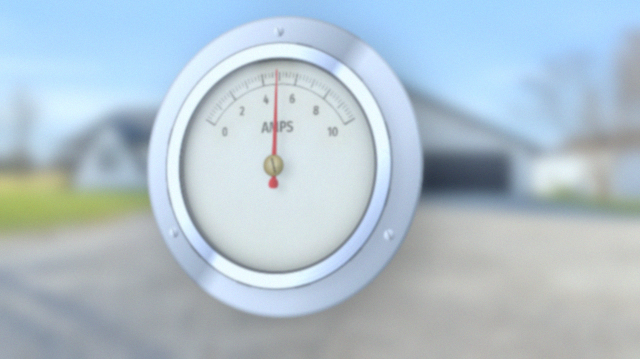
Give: 5 A
